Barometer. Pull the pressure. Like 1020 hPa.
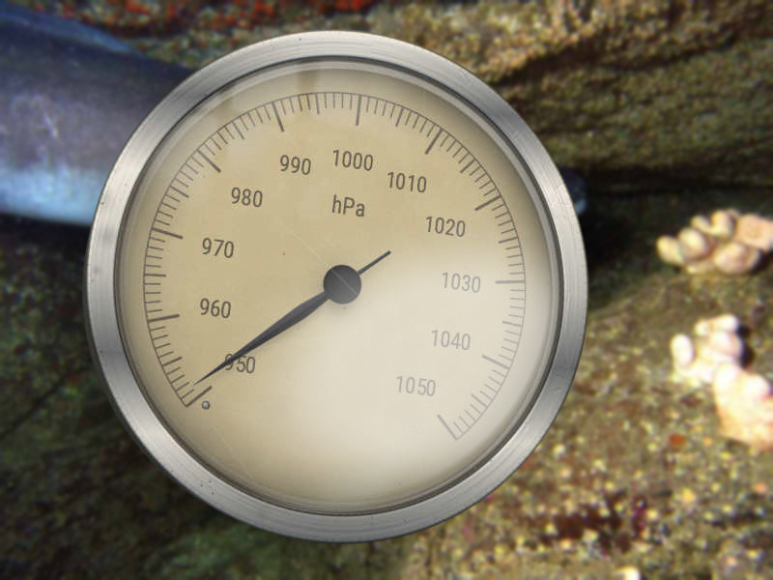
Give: 951.5 hPa
